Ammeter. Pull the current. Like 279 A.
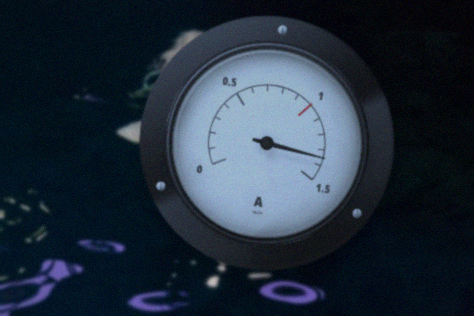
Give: 1.35 A
